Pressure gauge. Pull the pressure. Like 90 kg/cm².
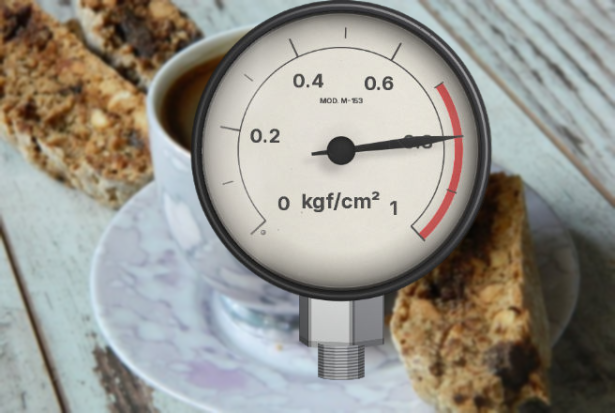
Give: 0.8 kg/cm²
